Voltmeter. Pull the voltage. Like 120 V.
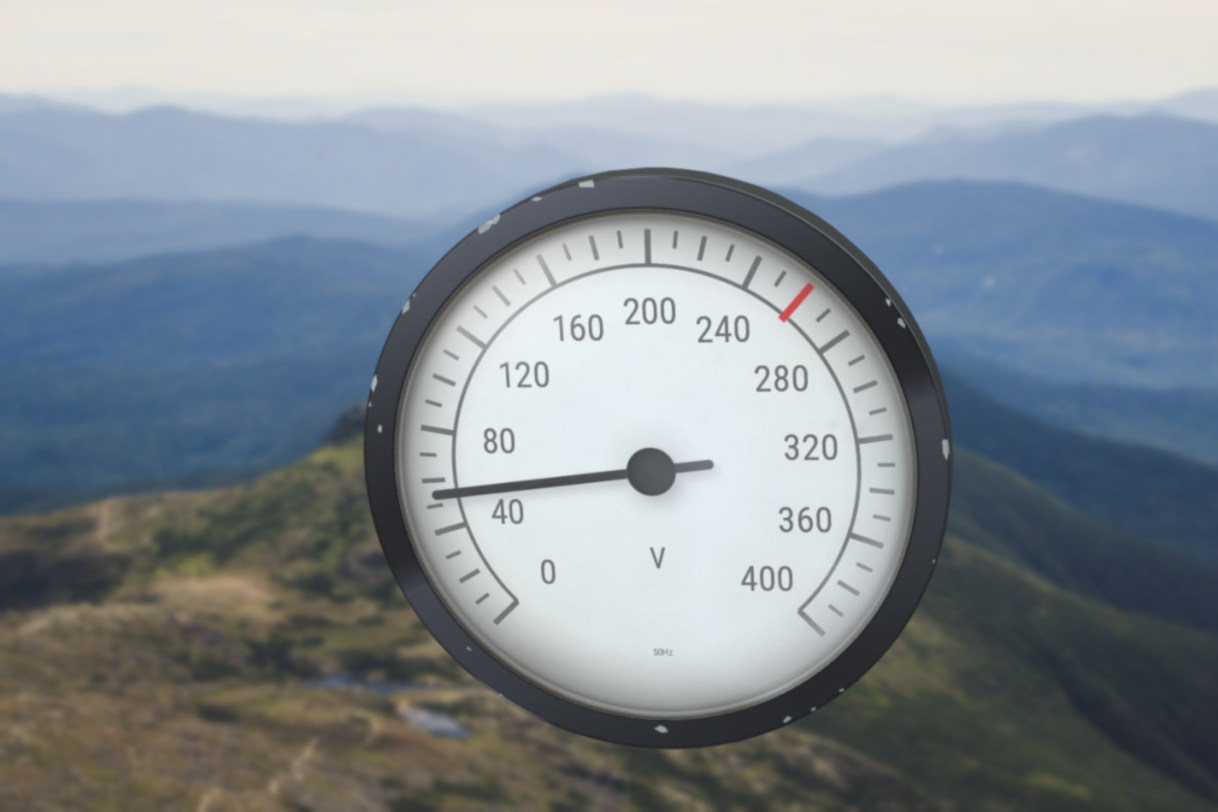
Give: 55 V
